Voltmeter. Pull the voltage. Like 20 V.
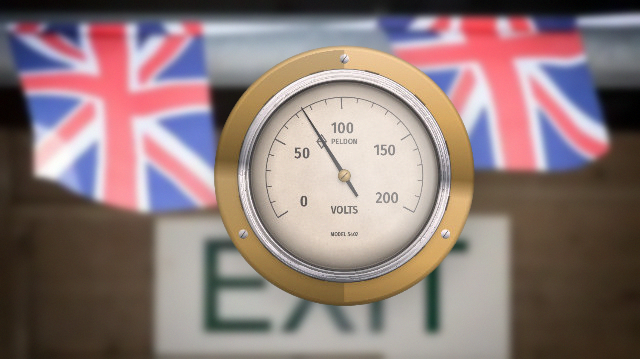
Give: 75 V
